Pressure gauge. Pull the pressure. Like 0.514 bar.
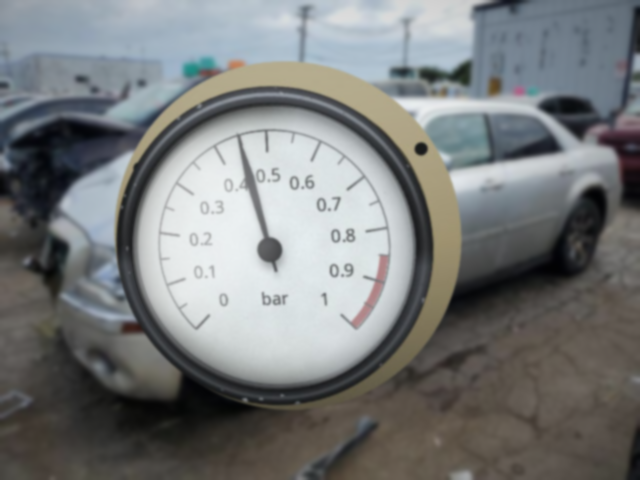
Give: 0.45 bar
